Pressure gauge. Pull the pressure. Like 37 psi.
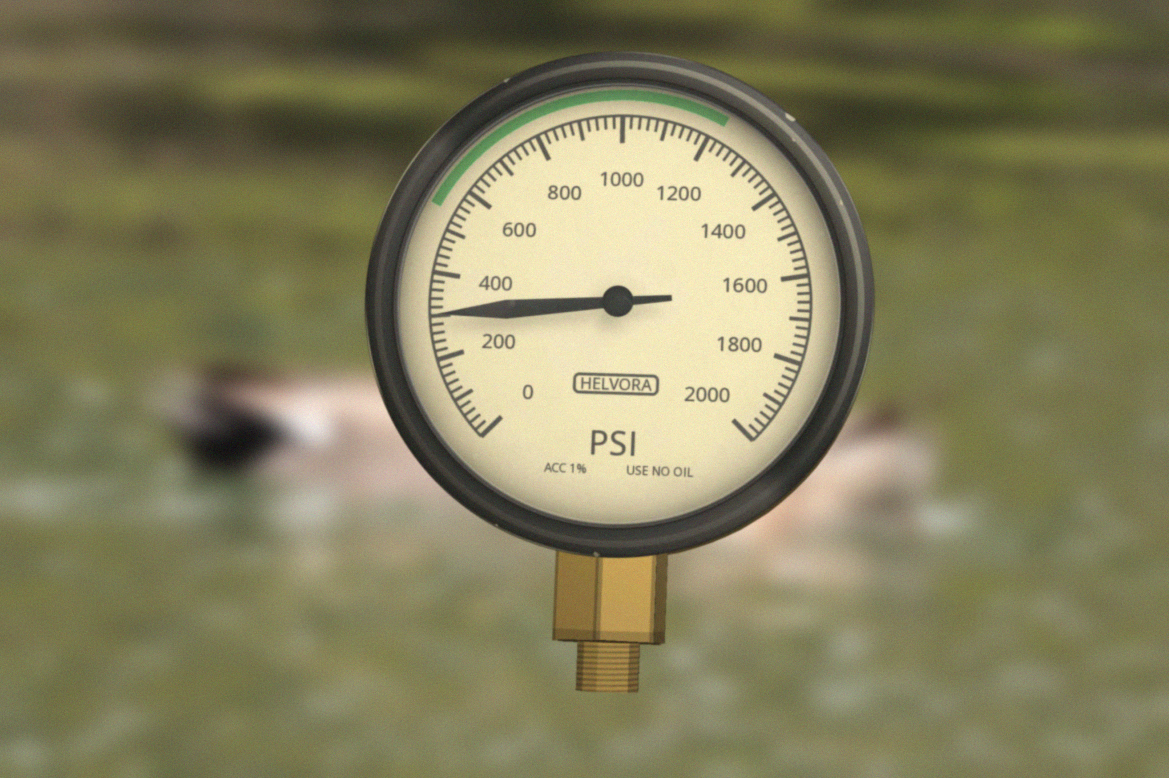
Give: 300 psi
